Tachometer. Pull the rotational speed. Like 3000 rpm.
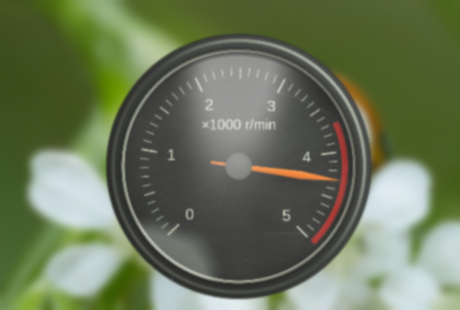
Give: 4300 rpm
